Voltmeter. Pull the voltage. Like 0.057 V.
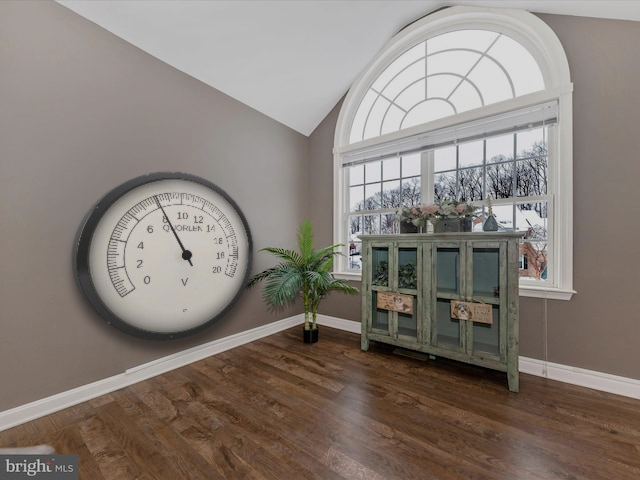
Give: 8 V
